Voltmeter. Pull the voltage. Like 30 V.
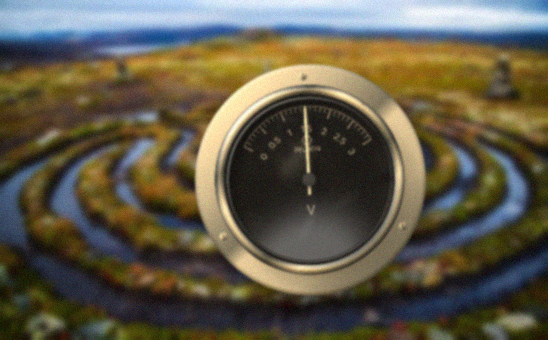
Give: 1.5 V
